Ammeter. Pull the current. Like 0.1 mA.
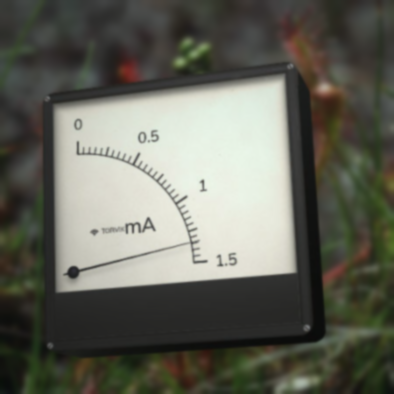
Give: 1.35 mA
